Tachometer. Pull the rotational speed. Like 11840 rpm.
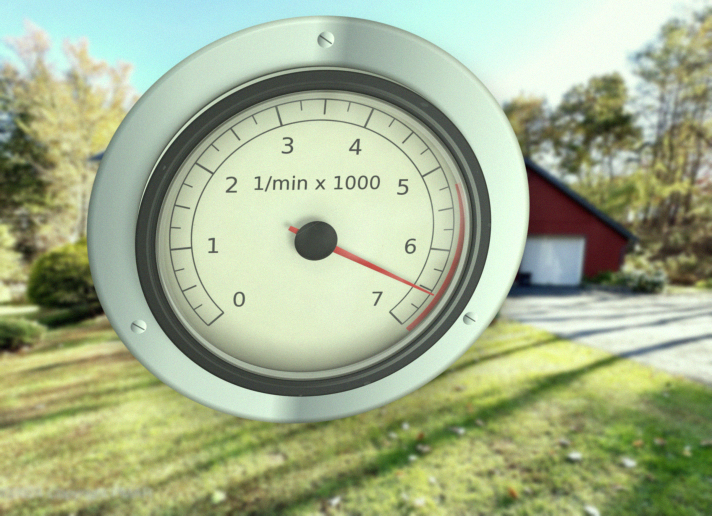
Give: 6500 rpm
